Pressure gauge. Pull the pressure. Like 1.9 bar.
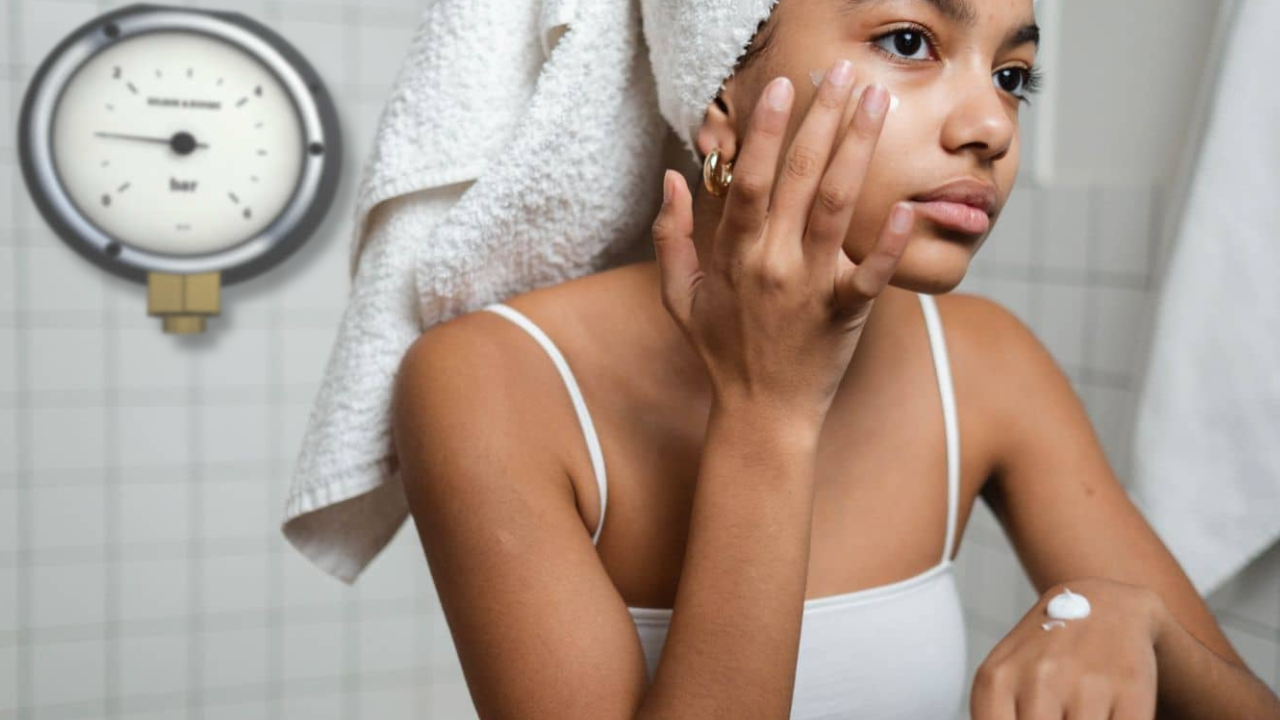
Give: 1 bar
